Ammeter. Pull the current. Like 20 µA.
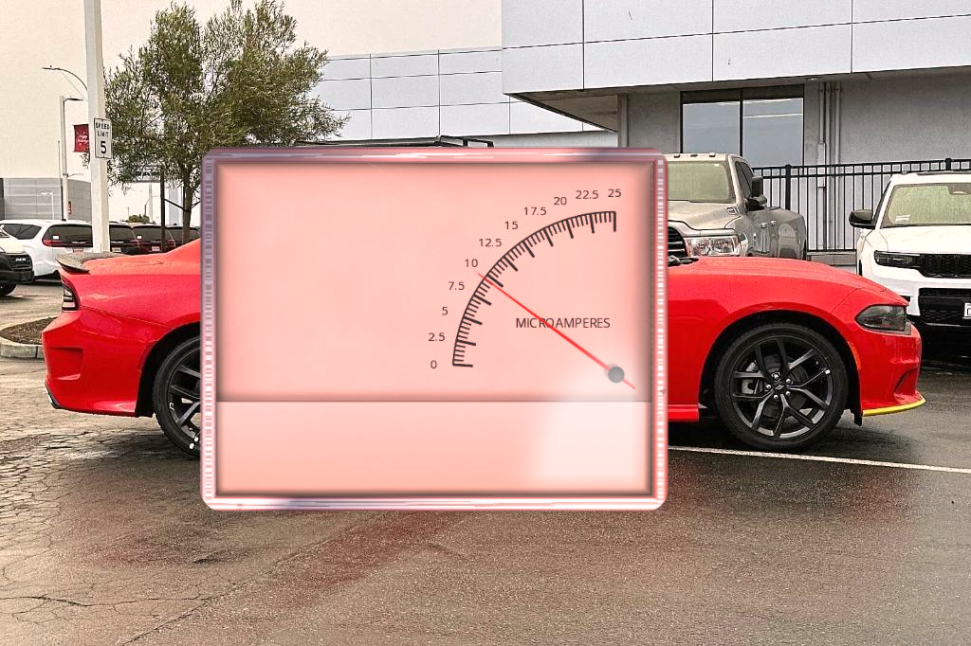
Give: 9.5 µA
